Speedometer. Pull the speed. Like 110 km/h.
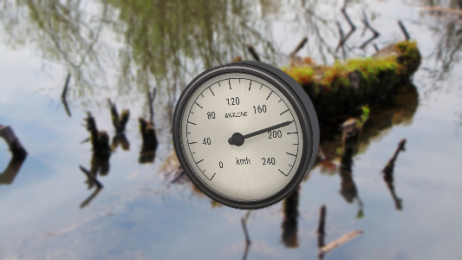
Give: 190 km/h
